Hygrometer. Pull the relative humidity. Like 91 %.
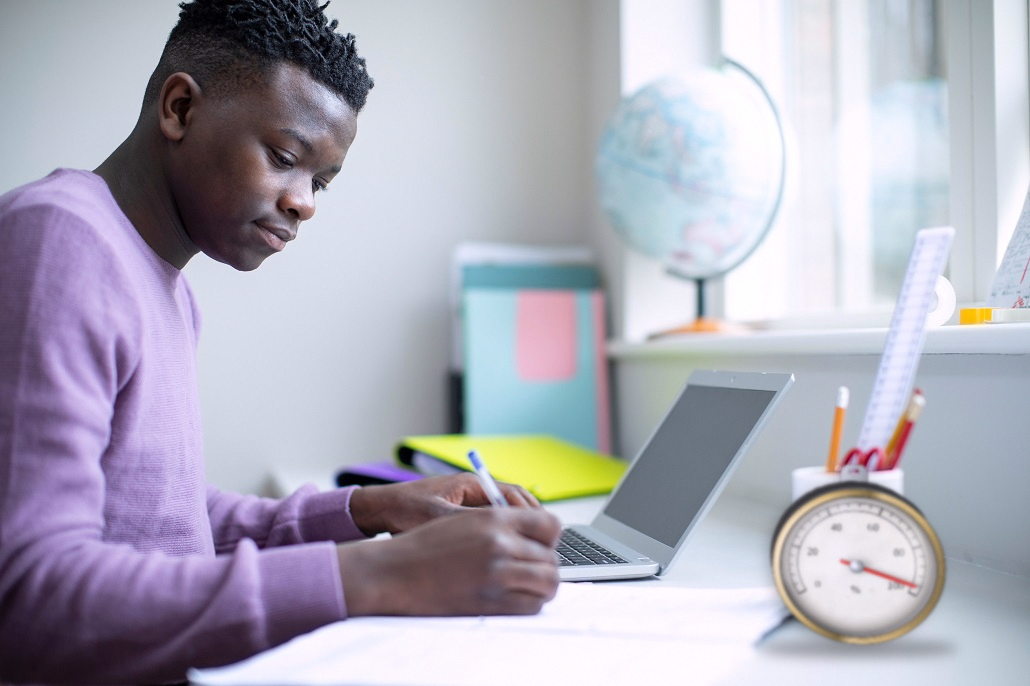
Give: 96 %
